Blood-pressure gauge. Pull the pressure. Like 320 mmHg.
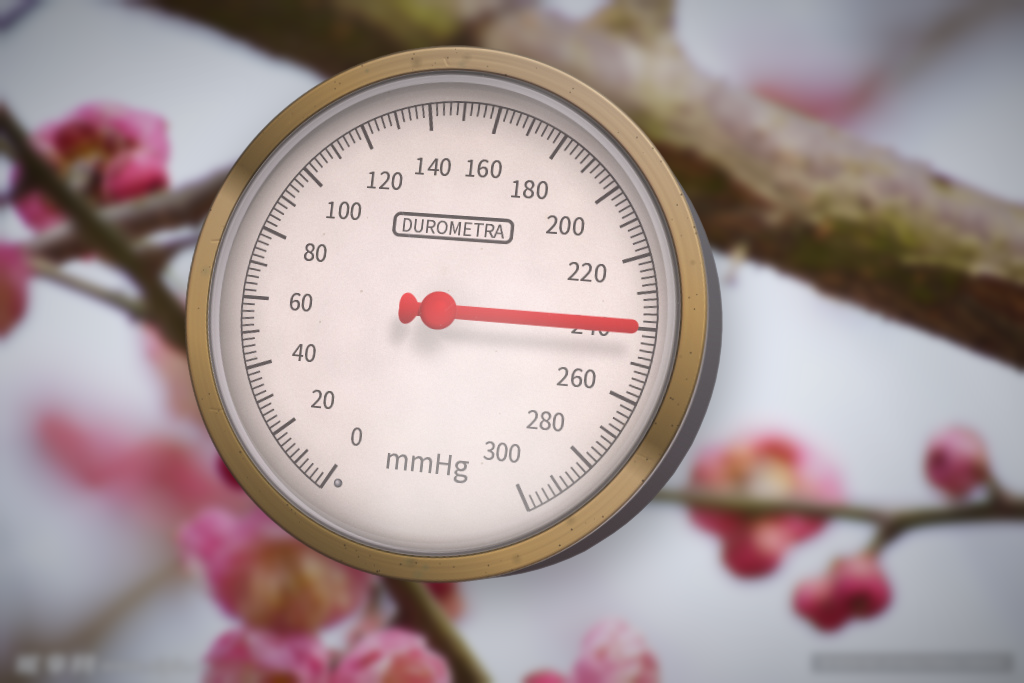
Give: 240 mmHg
